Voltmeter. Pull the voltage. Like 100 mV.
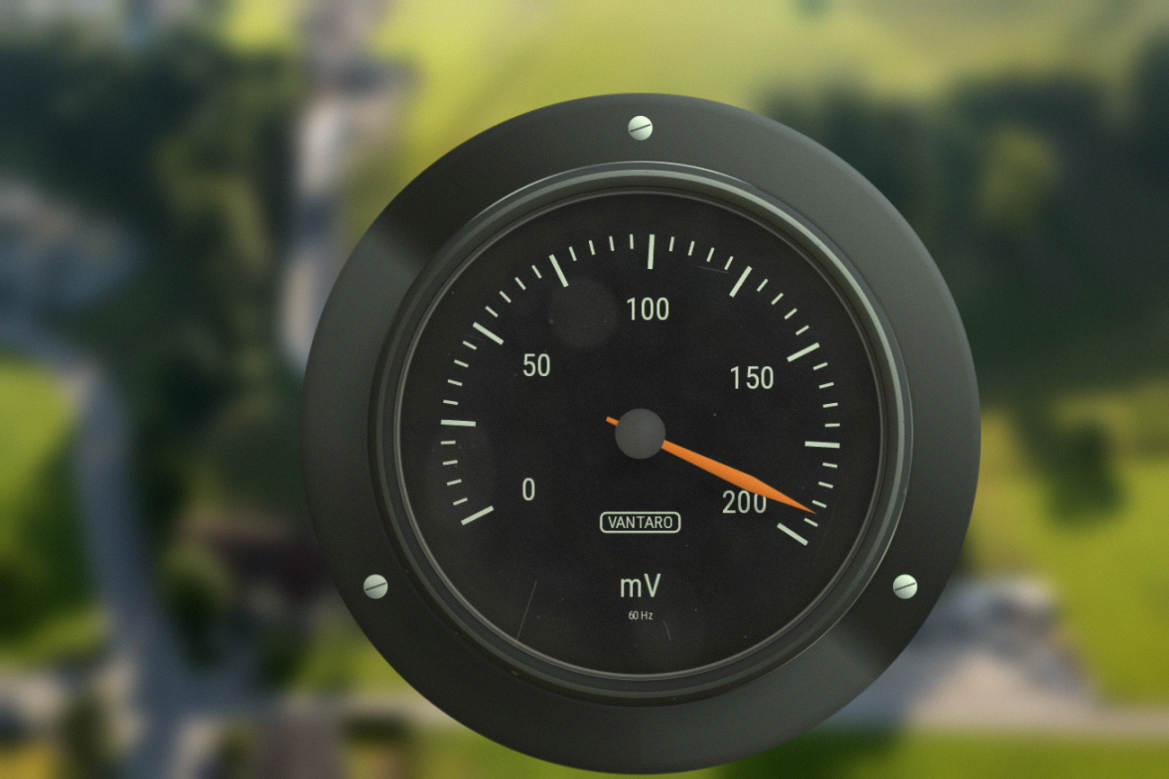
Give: 192.5 mV
